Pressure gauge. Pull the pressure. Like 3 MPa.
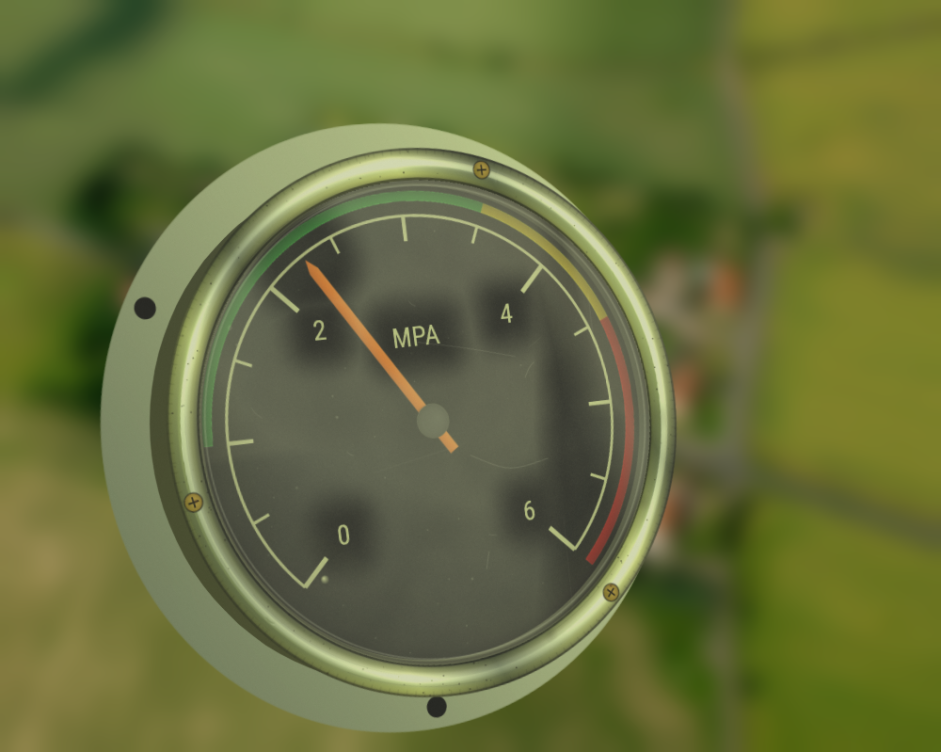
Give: 2.25 MPa
